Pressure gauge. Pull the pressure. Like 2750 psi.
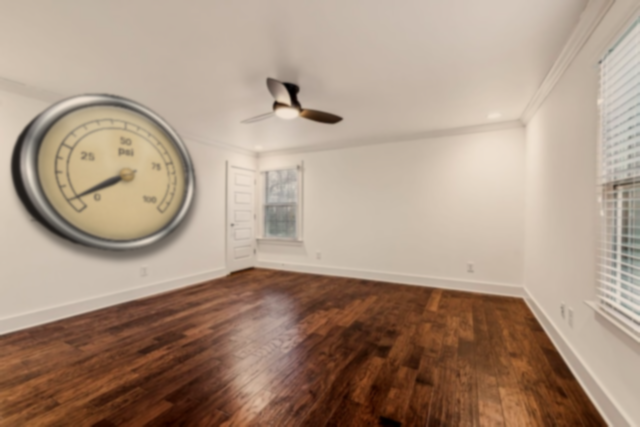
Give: 5 psi
